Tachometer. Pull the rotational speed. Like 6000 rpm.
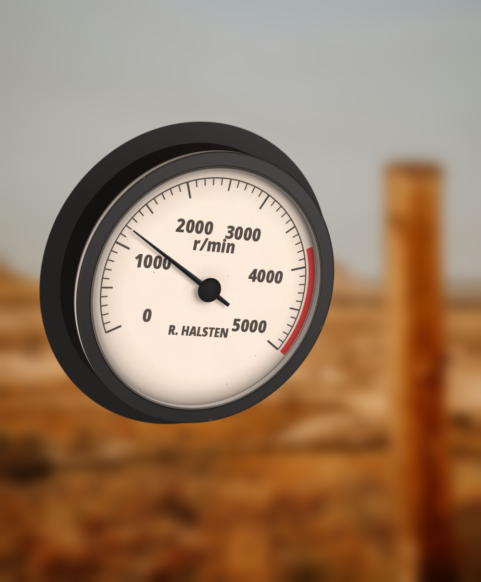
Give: 1200 rpm
